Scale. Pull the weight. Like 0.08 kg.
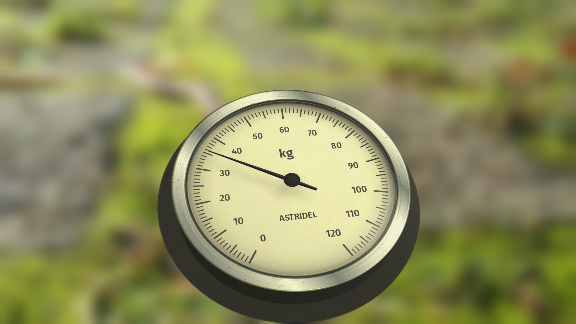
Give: 35 kg
